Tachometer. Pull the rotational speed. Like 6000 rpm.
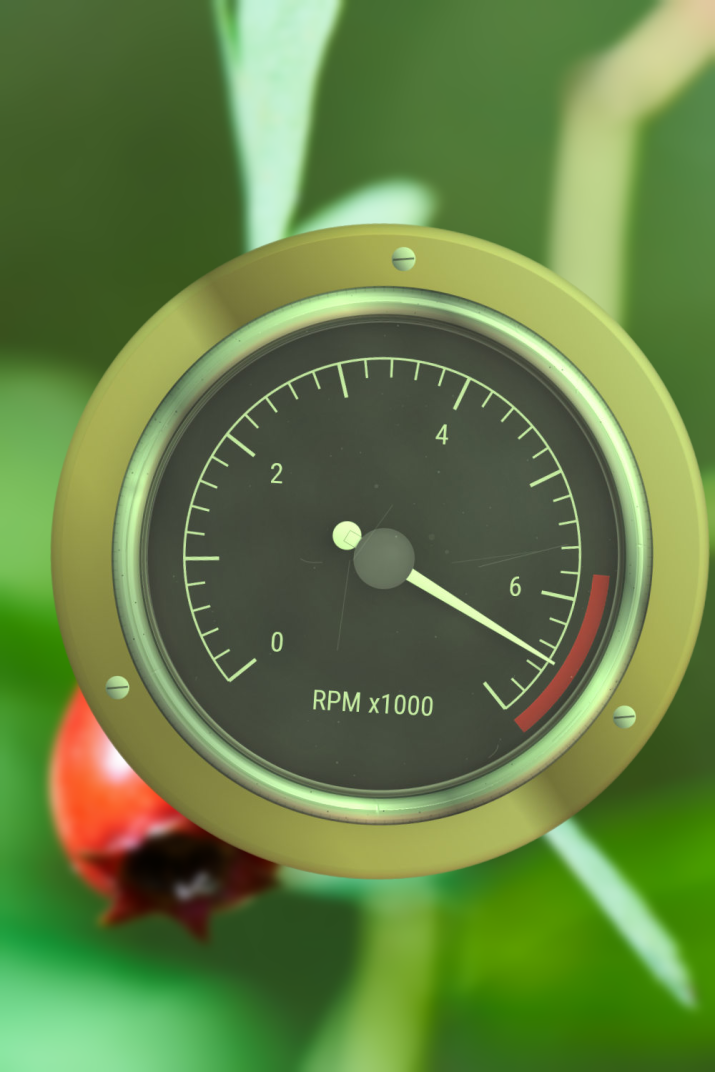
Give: 6500 rpm
